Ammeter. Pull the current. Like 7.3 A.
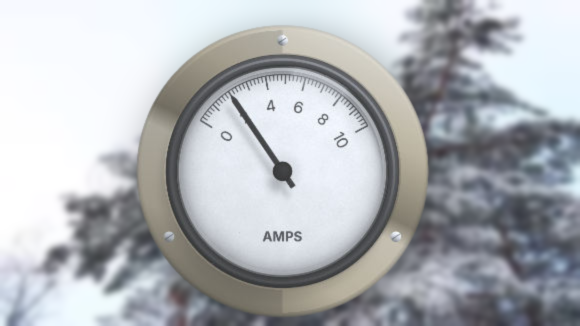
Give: 2 A
